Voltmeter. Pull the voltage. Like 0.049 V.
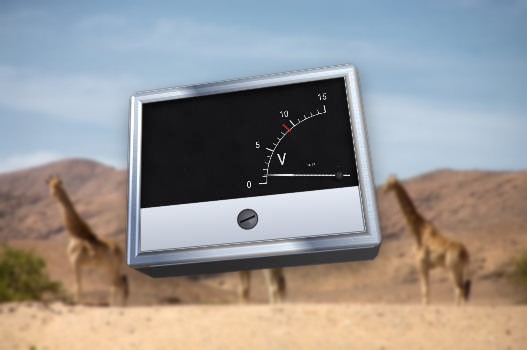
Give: 1 V
